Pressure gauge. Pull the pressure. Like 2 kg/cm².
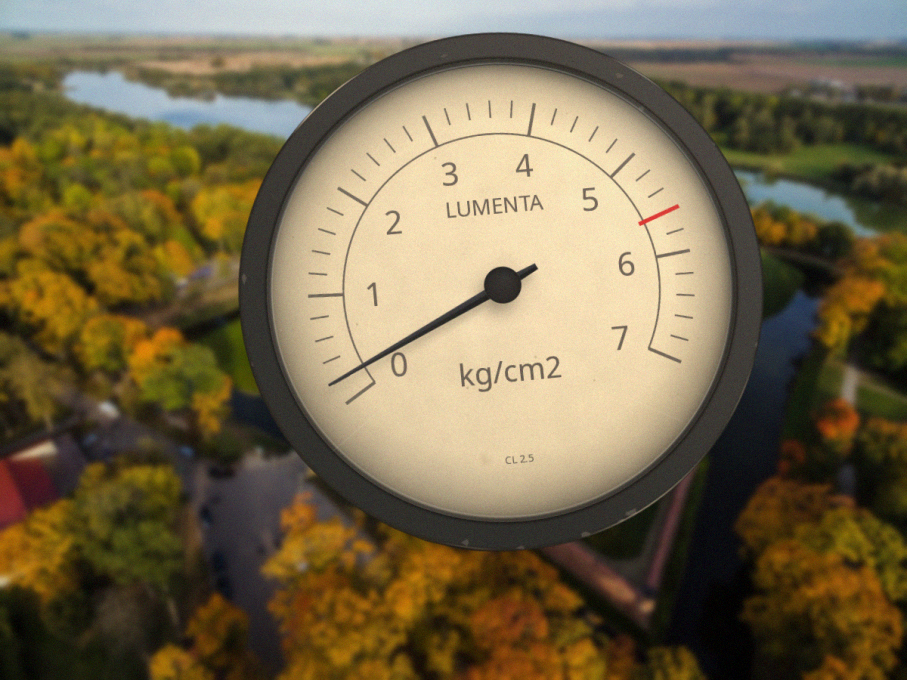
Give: 0.2 kg/cm²
